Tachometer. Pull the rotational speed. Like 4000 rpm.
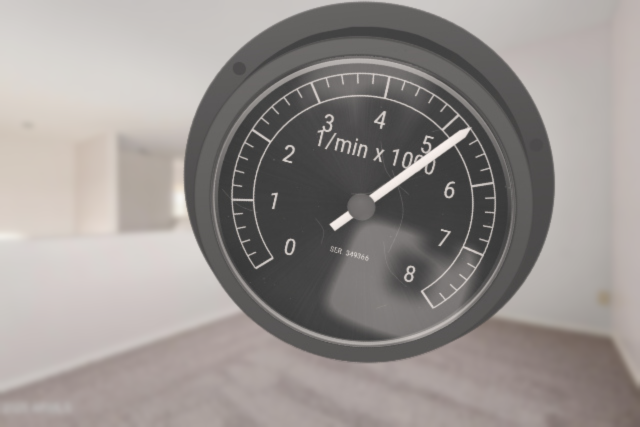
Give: 5200 rpm
